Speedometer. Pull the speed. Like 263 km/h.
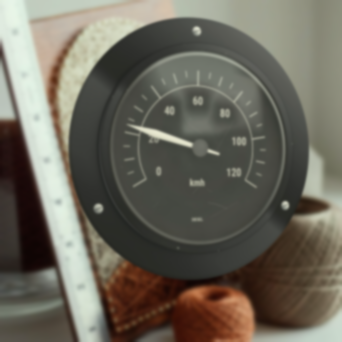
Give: 22.5 km/h
